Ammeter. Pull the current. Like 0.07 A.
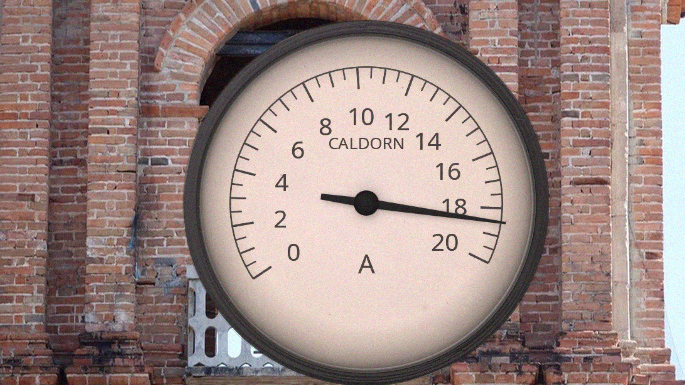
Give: 18.5 A
